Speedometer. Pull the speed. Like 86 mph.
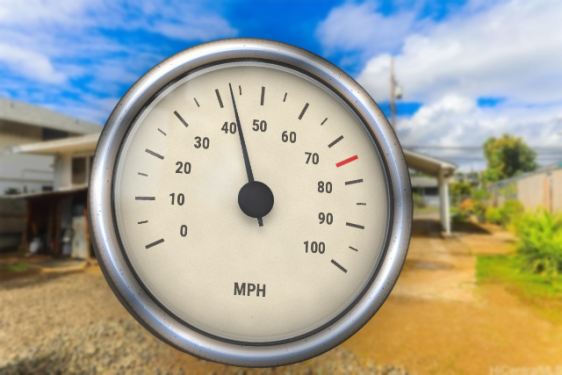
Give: 42.5 mph
